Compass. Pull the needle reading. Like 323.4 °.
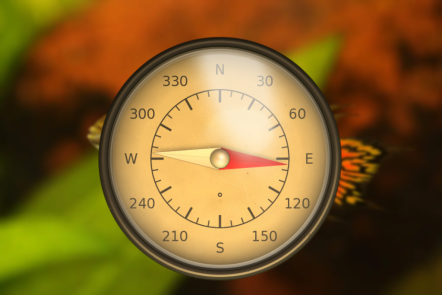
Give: 95 °
